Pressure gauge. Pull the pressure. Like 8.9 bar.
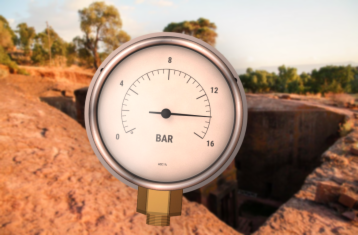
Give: 14 bar
